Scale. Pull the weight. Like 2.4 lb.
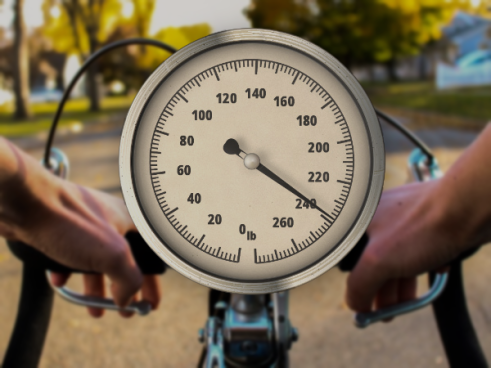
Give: 238 lb
